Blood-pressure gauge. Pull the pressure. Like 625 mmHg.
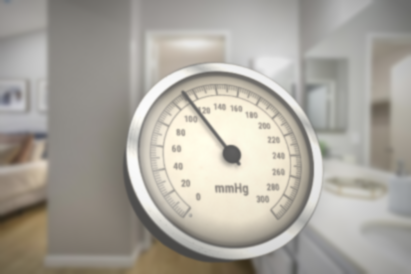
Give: 110 mmHg
